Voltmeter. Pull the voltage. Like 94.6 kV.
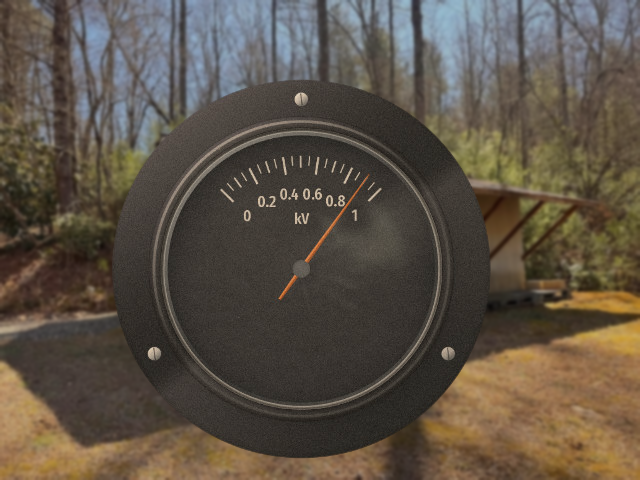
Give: 0.9 kV
